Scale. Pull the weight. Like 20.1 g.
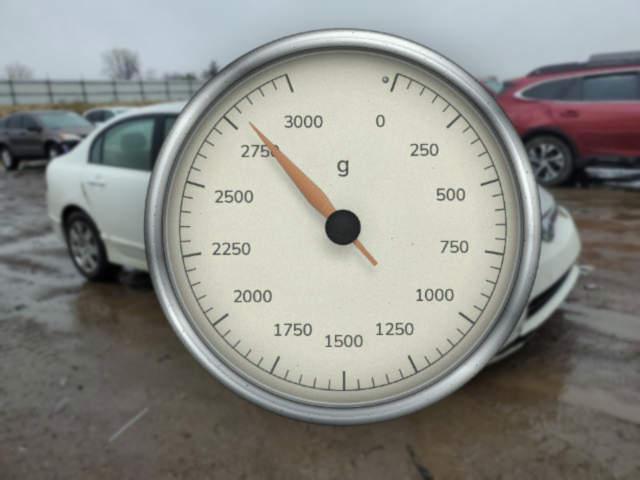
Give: 2800 g
